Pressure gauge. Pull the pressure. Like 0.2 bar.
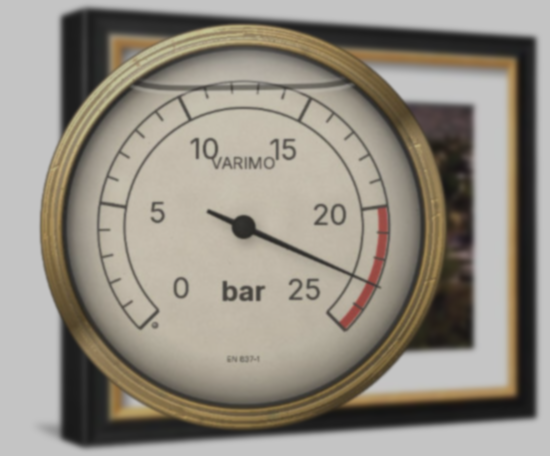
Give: 23 bar
